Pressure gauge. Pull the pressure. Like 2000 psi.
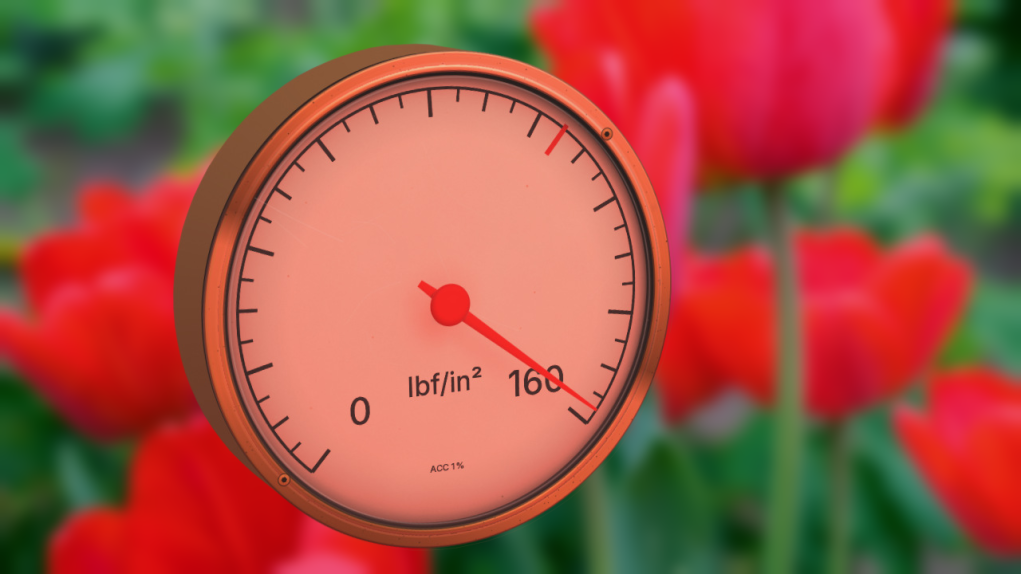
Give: 157.5 psi
